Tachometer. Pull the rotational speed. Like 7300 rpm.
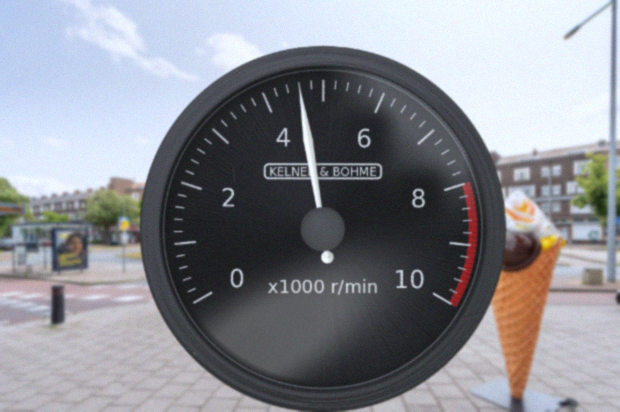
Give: 4600 rpm
